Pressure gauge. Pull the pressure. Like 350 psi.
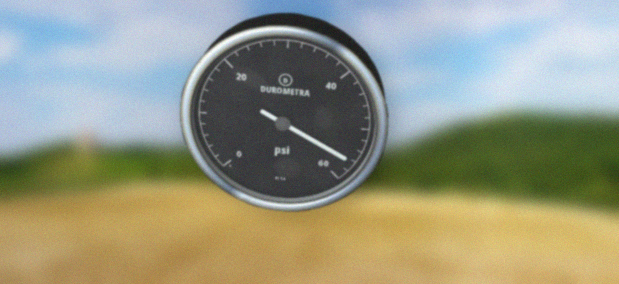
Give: 56 psi
